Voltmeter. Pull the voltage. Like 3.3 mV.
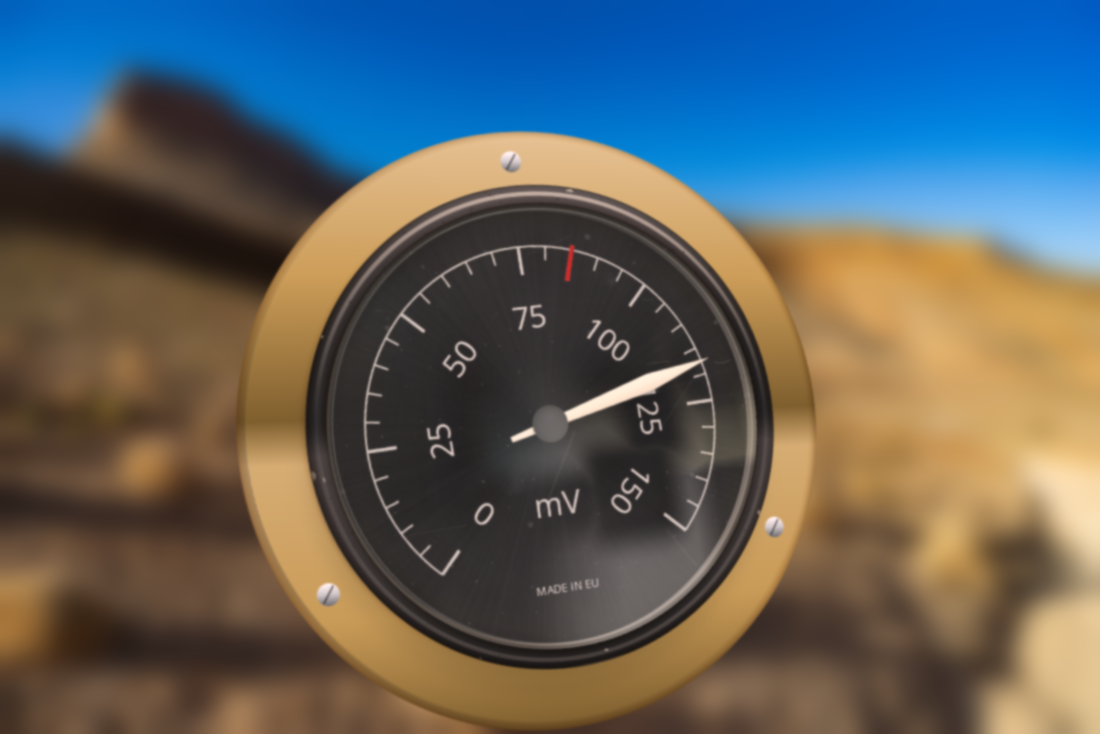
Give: 117.5 mV
